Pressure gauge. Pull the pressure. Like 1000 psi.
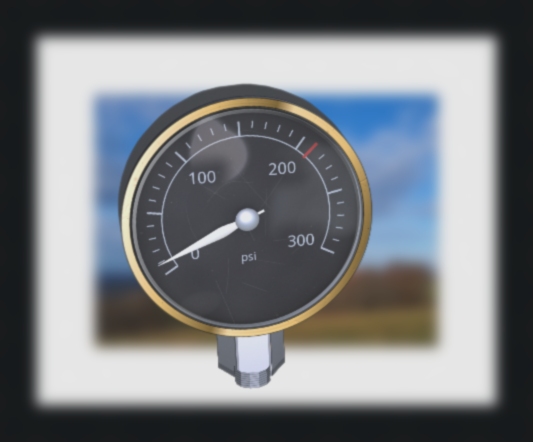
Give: 10 psi
